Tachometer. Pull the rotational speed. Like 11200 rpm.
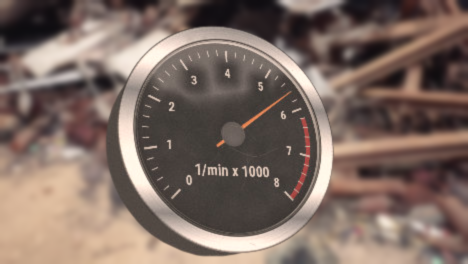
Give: 5600 rpm
